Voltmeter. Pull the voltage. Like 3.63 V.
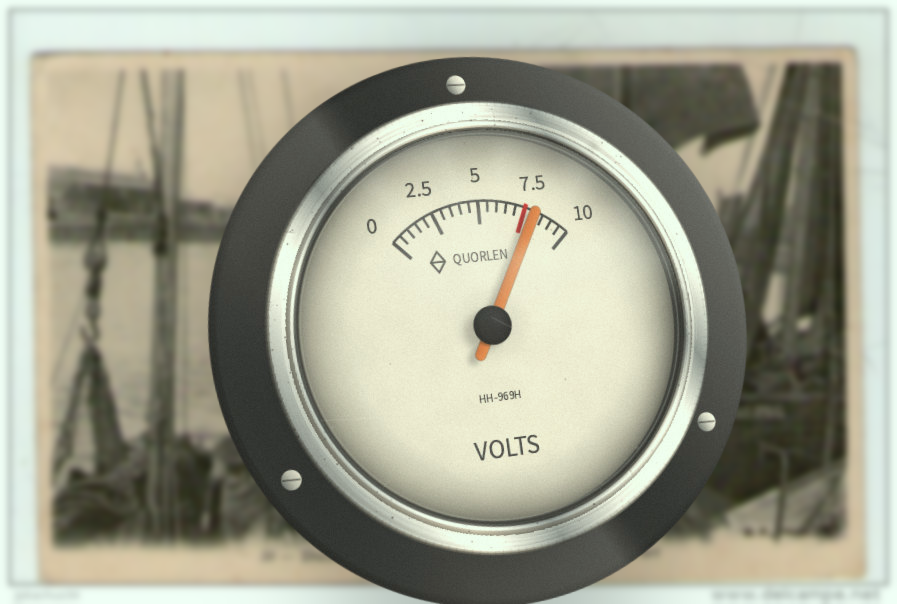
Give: 8 V
